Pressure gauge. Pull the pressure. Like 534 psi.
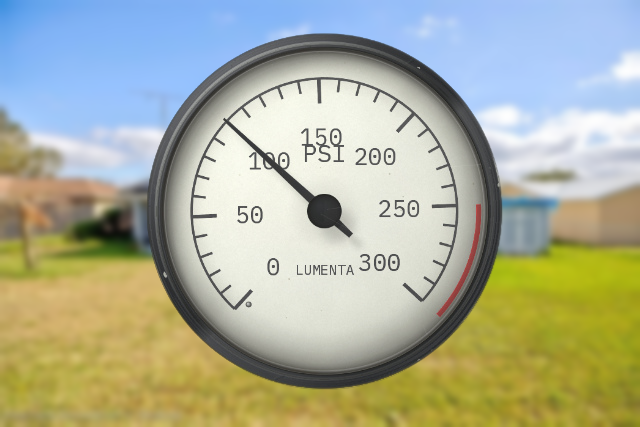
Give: 100 psi
